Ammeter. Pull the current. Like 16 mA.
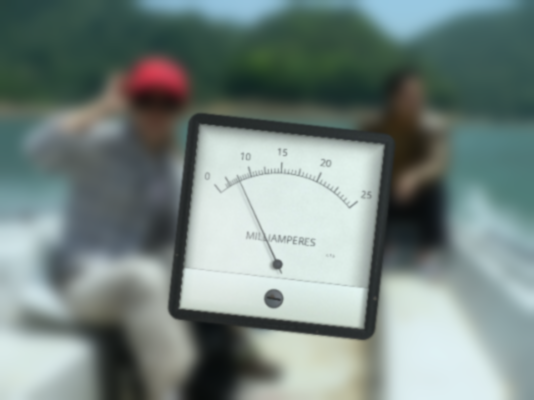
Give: 7.5 mA
